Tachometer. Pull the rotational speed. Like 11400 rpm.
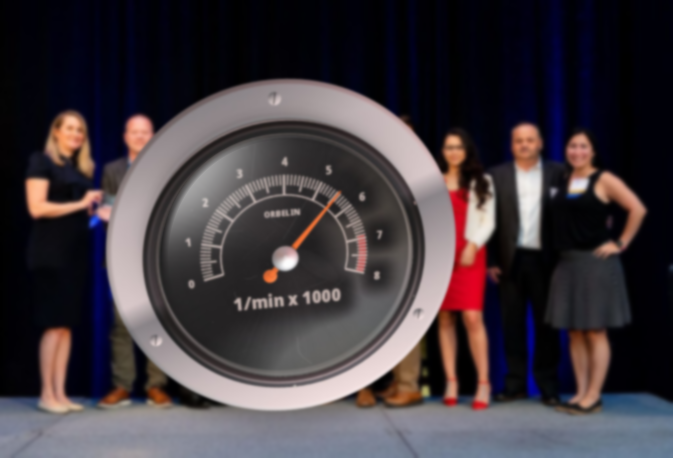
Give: 5500 rpm
